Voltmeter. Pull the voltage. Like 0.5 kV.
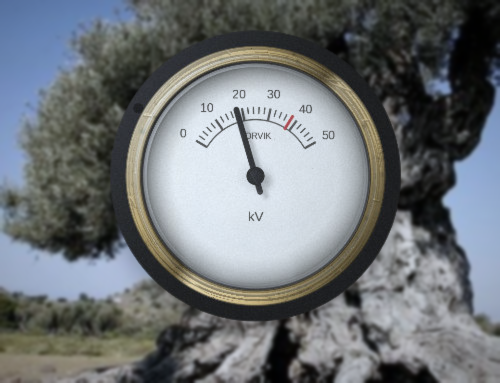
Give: 18 kV
